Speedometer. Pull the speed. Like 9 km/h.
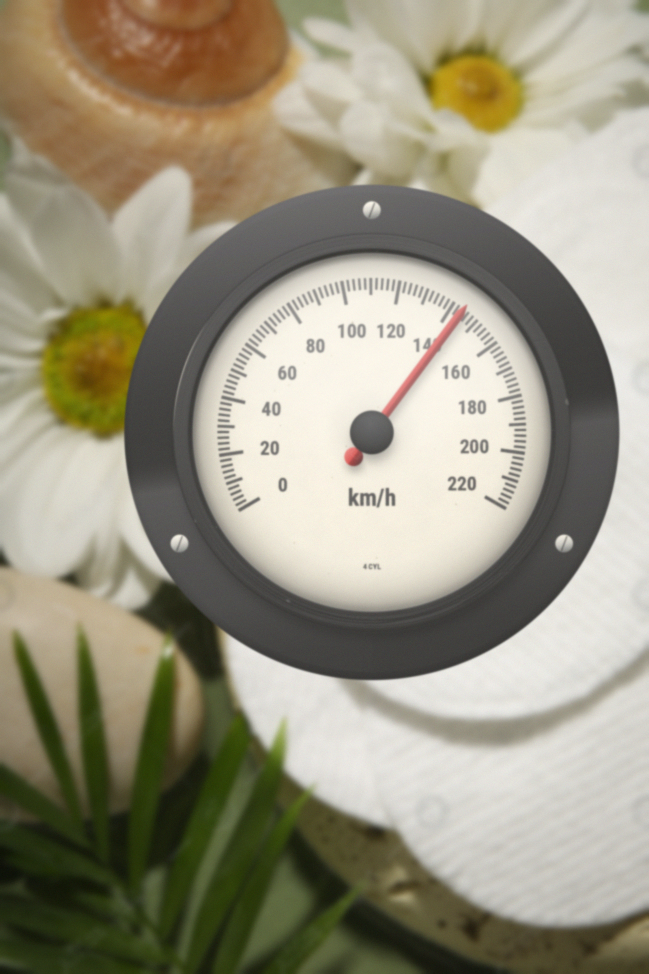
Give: 144 km/h
